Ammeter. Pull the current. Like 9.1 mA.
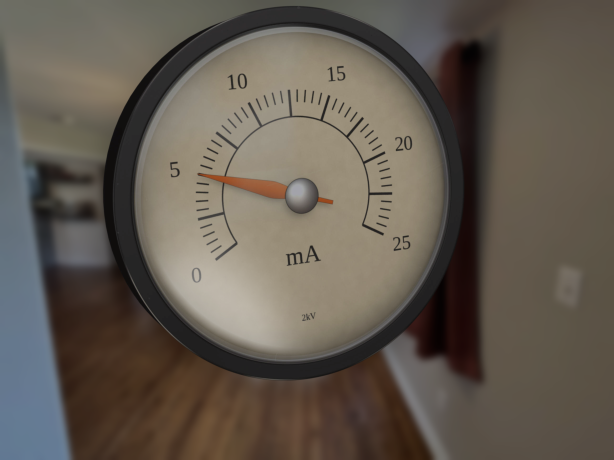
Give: 5 mA
